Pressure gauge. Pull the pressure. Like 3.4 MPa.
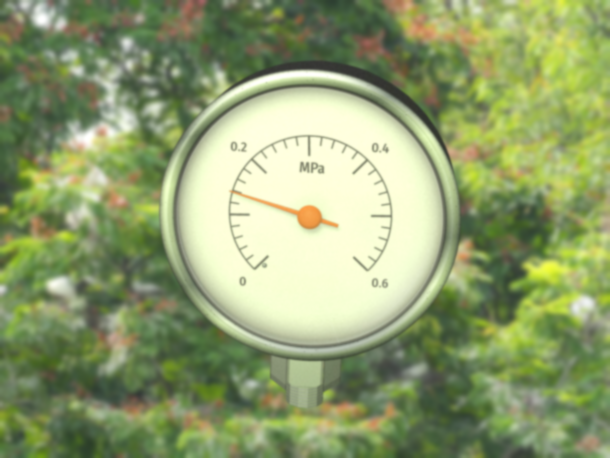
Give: 0.14 MPa
